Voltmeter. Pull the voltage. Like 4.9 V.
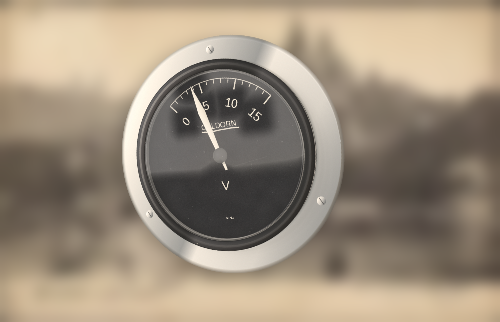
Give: 4 V
